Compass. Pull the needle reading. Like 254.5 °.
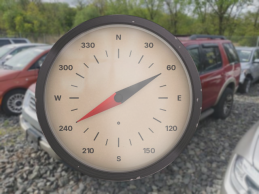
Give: 240 °
